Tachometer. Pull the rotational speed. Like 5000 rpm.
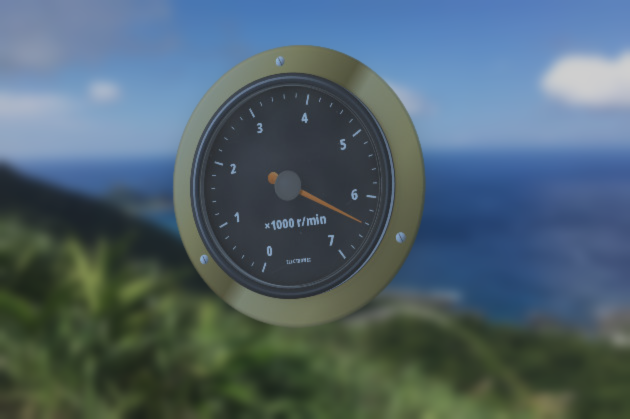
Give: 6400 rpm
